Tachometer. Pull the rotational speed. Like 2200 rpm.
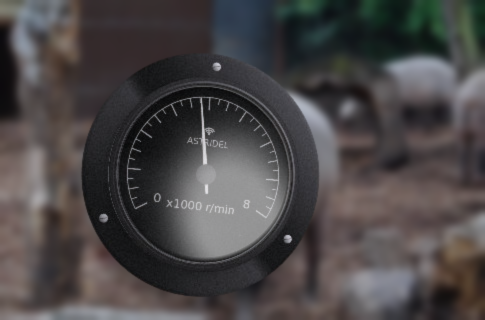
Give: 3750 rpm
